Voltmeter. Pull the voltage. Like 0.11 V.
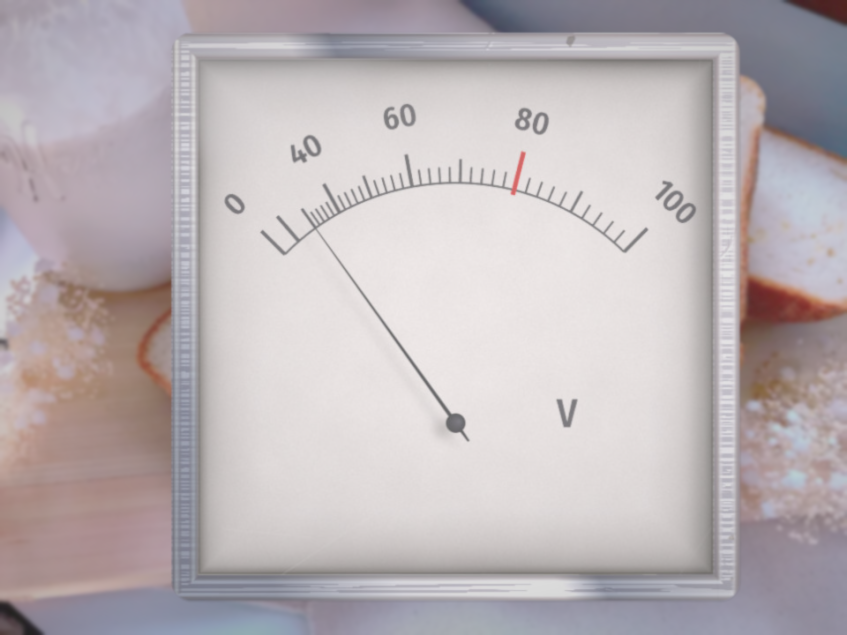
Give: 30 V
